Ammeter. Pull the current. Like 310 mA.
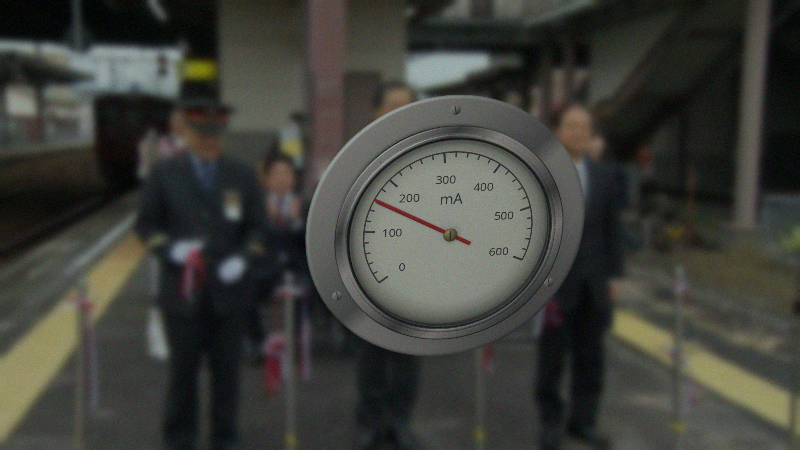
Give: 160 mA
